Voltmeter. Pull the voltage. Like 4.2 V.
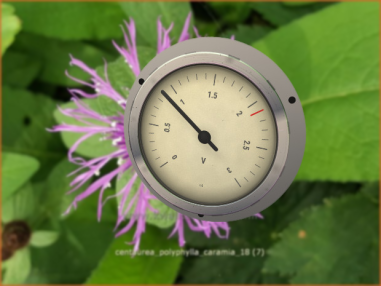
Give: 0.9 V
